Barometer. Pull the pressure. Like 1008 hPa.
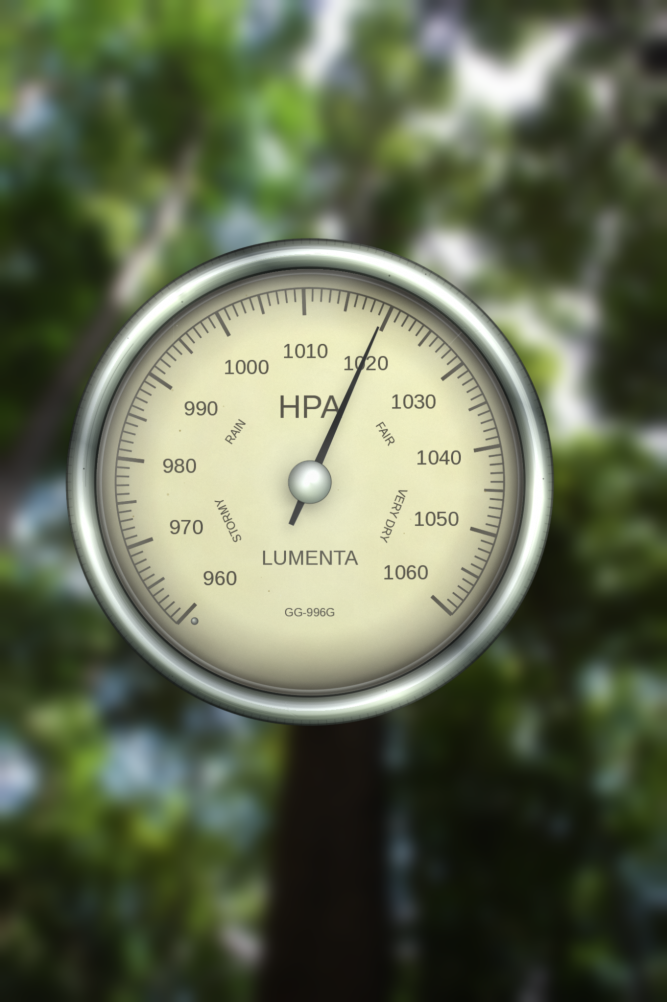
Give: 1019.5 hPa
